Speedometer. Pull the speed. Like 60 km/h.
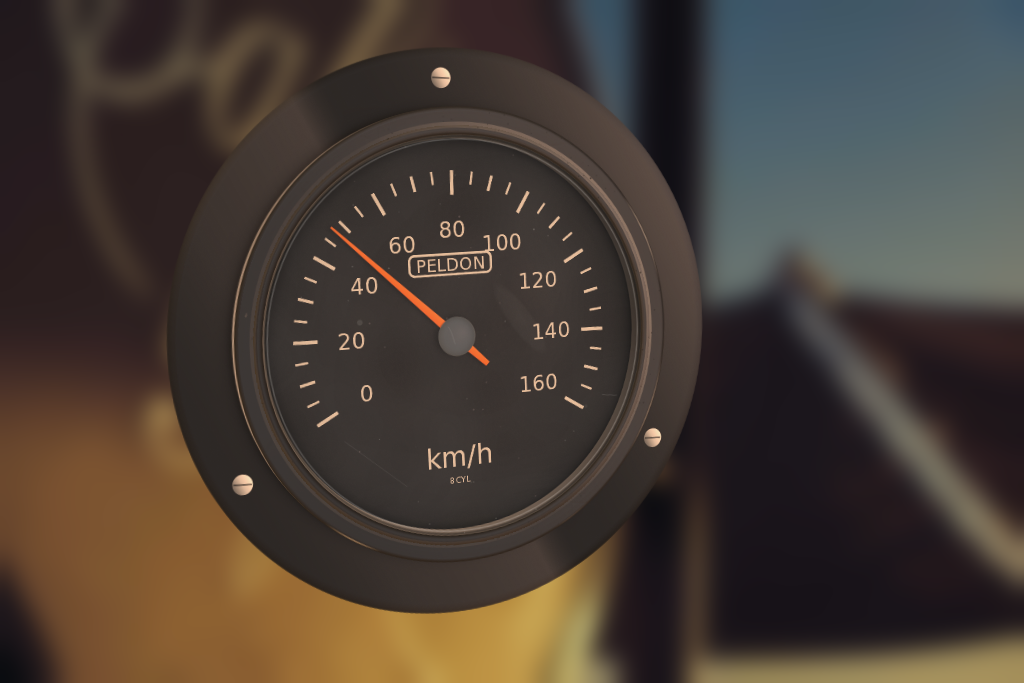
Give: 47.5 km/h
